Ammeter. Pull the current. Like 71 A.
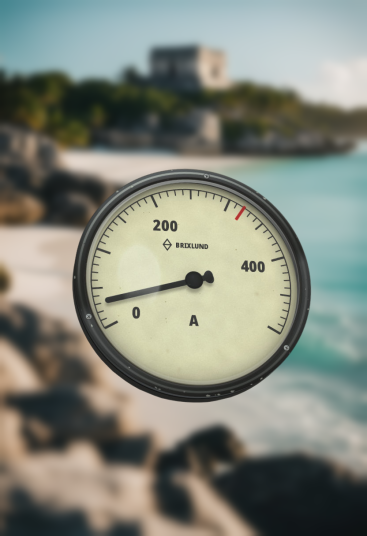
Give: 30 A
